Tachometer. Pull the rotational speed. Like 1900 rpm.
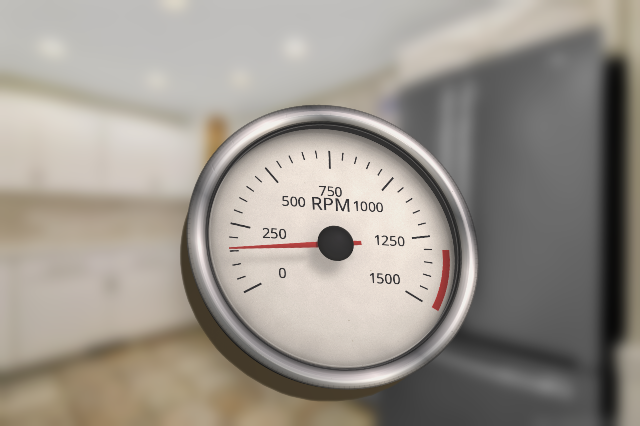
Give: 150 rpm
